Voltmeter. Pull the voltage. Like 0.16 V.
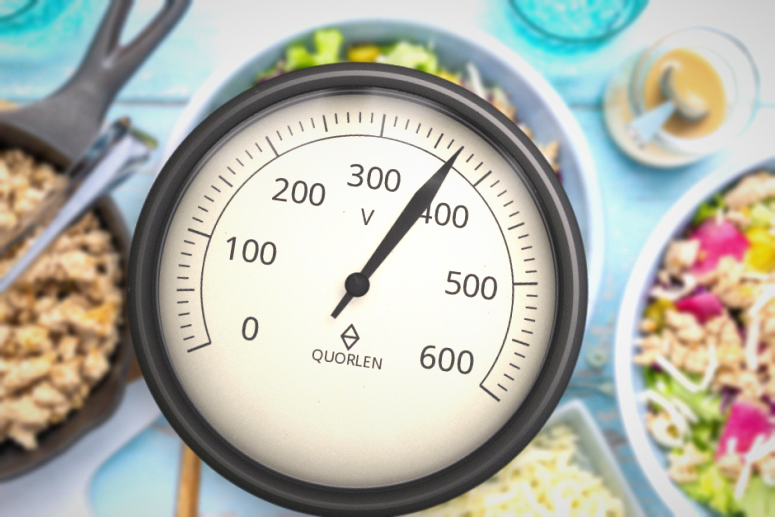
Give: 370 V
